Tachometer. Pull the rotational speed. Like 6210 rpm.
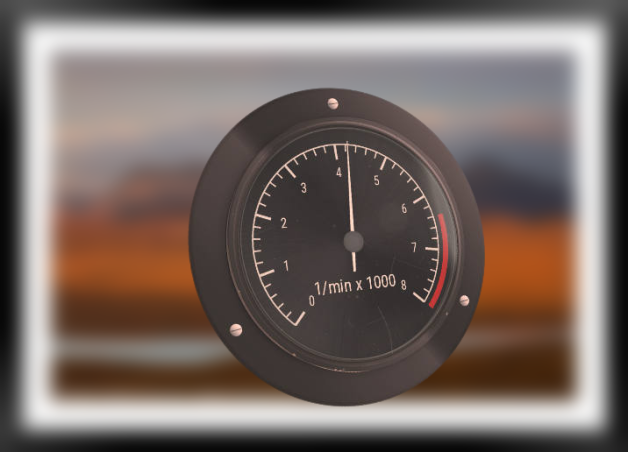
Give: 4200 rpm
